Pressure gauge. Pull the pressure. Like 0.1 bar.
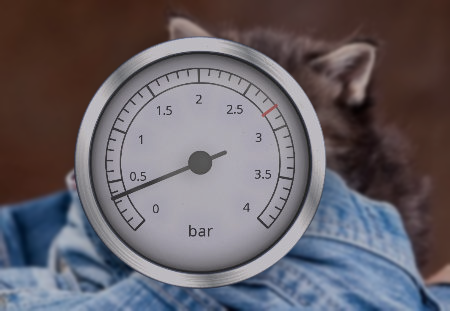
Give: 0.35 bar
